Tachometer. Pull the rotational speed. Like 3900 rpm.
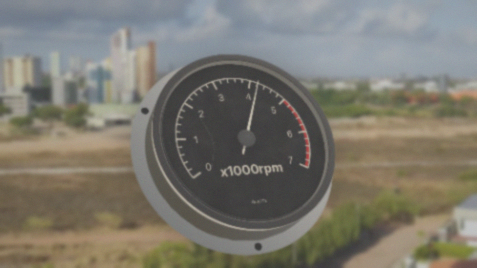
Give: 4200 rpm
